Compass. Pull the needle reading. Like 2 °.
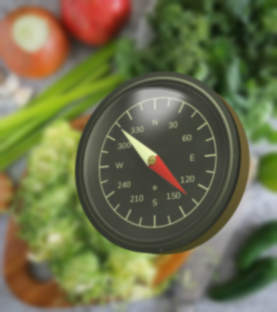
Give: 135 °
